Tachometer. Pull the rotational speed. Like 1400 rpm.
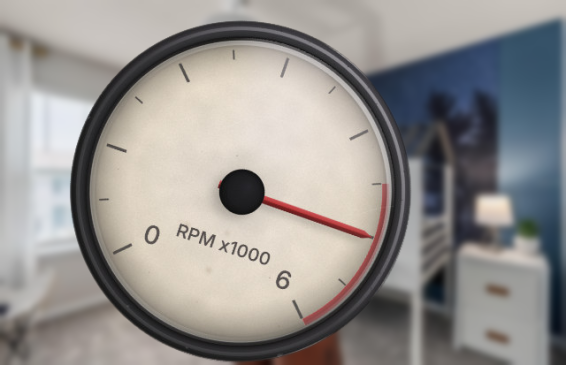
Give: 5000 rpm
